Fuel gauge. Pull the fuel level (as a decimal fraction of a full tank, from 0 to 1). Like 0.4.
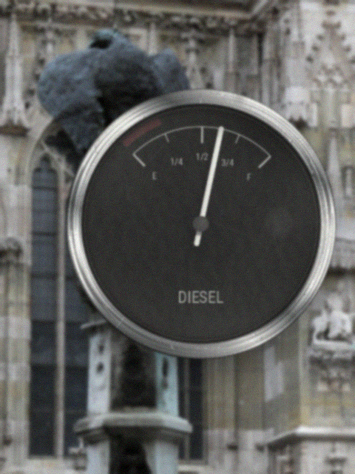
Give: 0.625
